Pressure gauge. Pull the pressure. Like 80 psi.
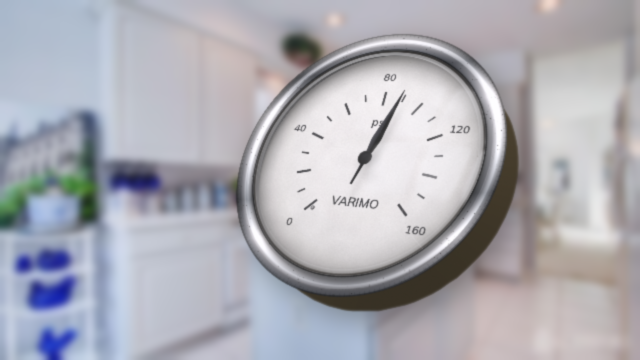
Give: 90 psi
